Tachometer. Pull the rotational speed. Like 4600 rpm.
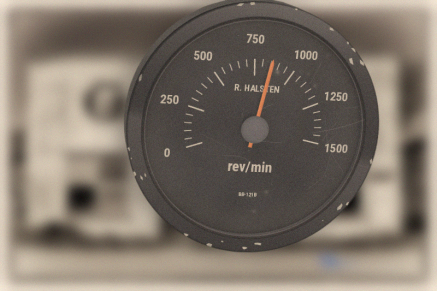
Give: 850 rpm
